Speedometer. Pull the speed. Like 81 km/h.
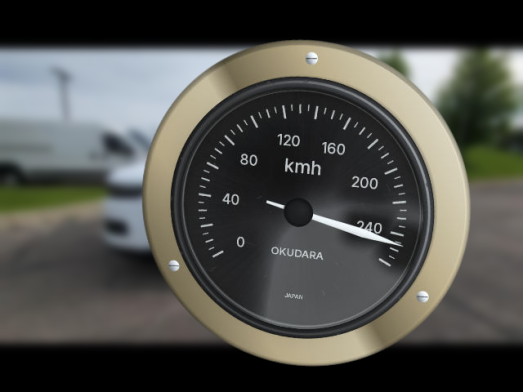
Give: 245 km/h
